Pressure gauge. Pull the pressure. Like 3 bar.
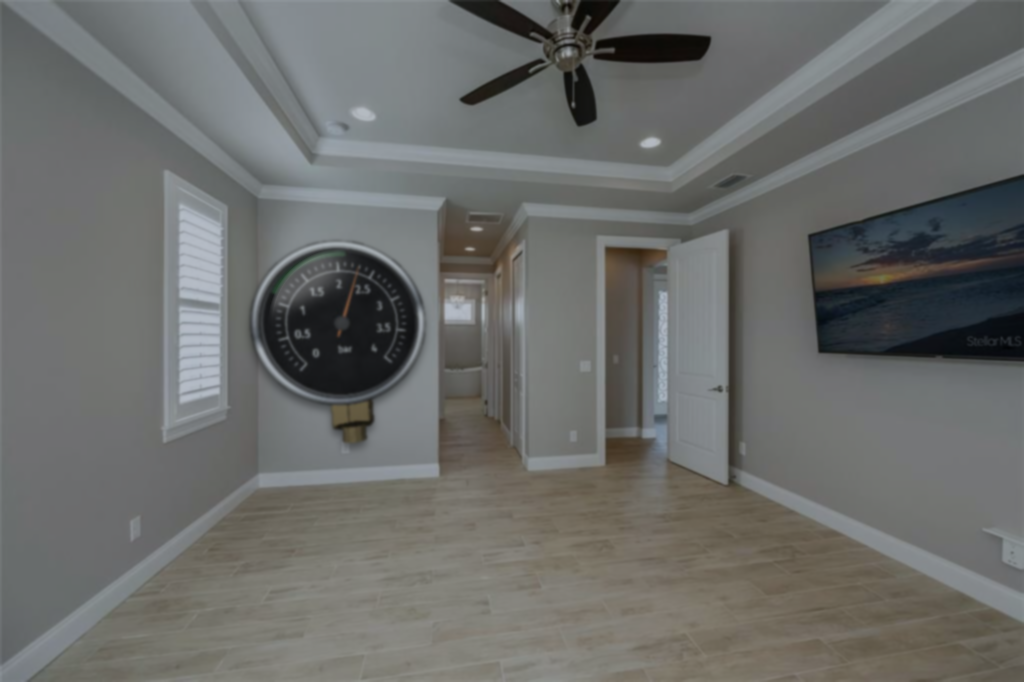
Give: 2.3 bar
